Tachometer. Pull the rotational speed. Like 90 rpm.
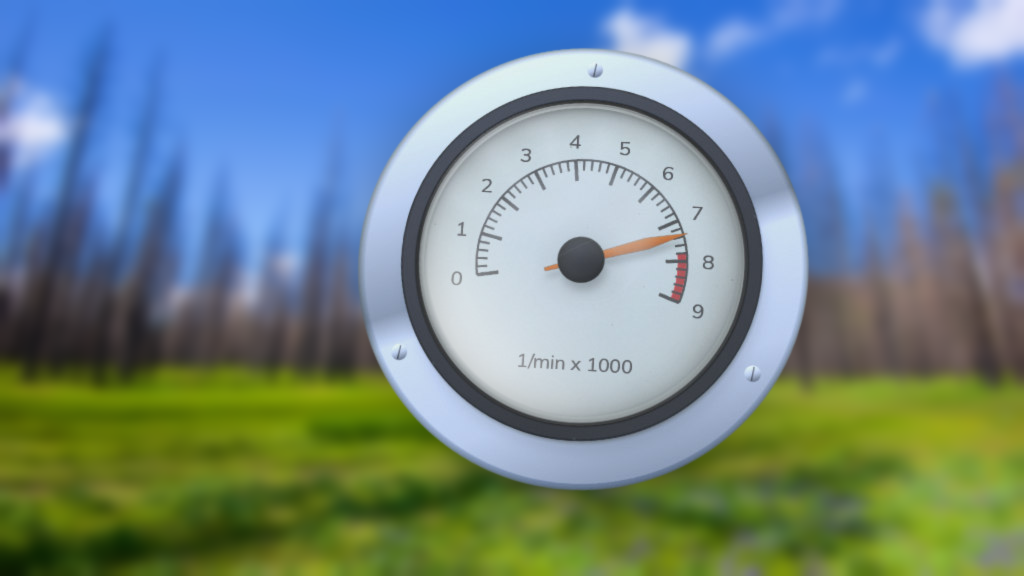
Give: 7400 rpm
